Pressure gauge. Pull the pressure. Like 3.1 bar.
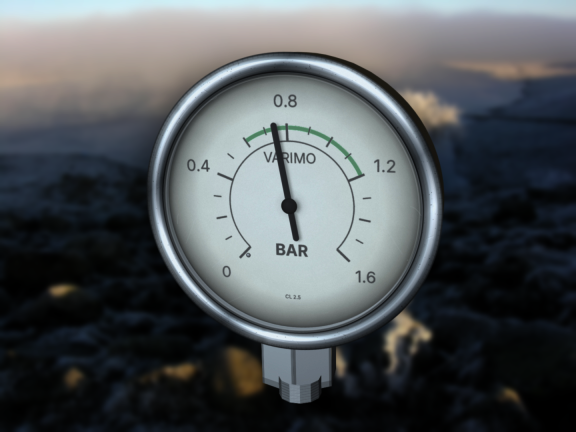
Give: 0.75 bar
